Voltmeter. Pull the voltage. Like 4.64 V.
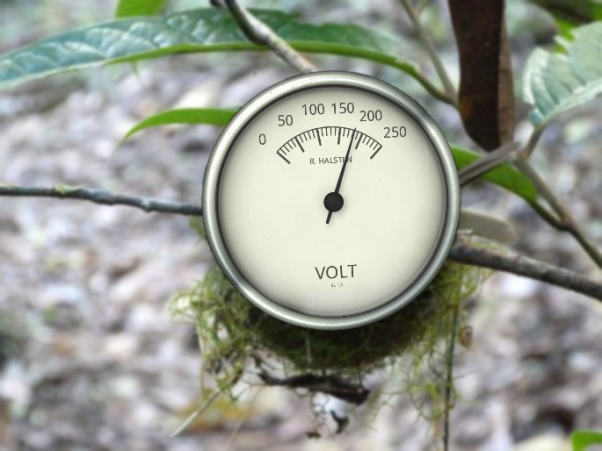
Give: 180 V
